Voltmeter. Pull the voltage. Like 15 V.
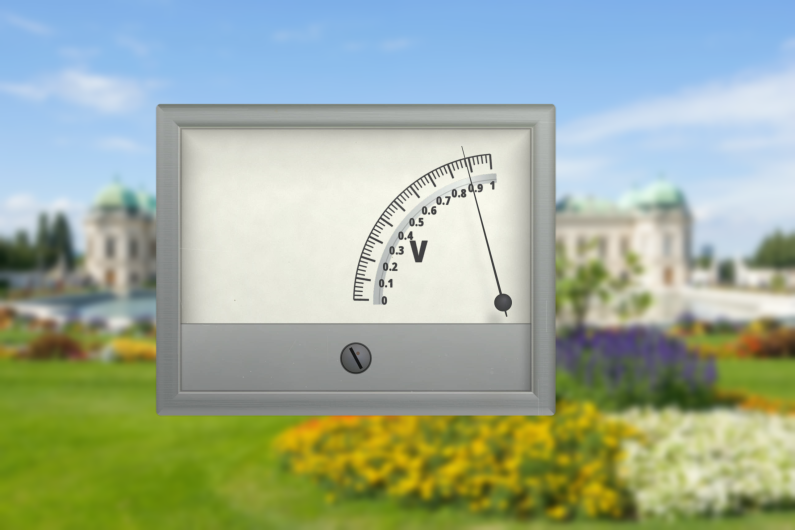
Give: 0.88 V
